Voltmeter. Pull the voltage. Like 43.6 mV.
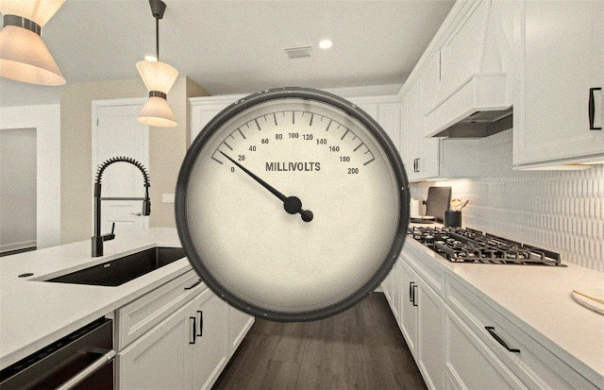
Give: 10 mV
